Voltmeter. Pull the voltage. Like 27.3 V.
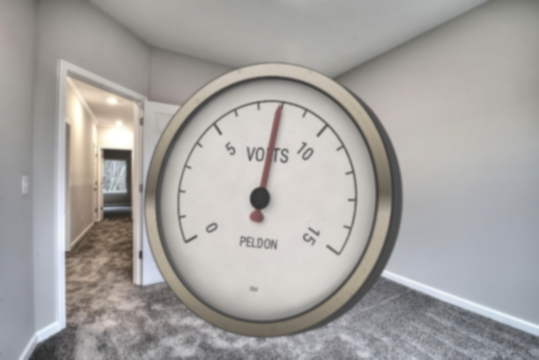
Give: 8 V
